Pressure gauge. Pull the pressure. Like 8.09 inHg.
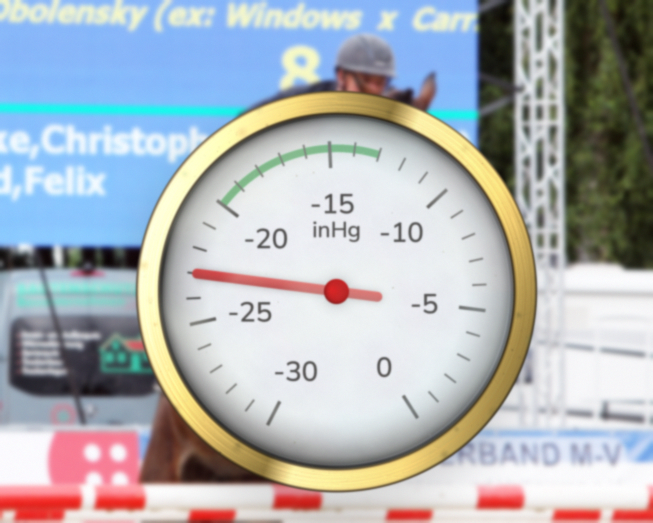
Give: -23 inHg
